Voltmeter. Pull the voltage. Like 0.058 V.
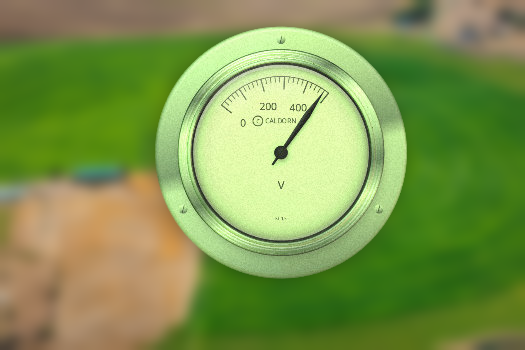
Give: 480 V
